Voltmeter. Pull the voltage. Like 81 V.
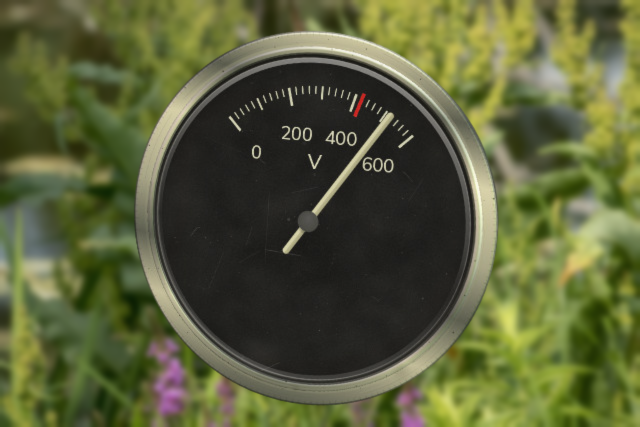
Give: 520 V
